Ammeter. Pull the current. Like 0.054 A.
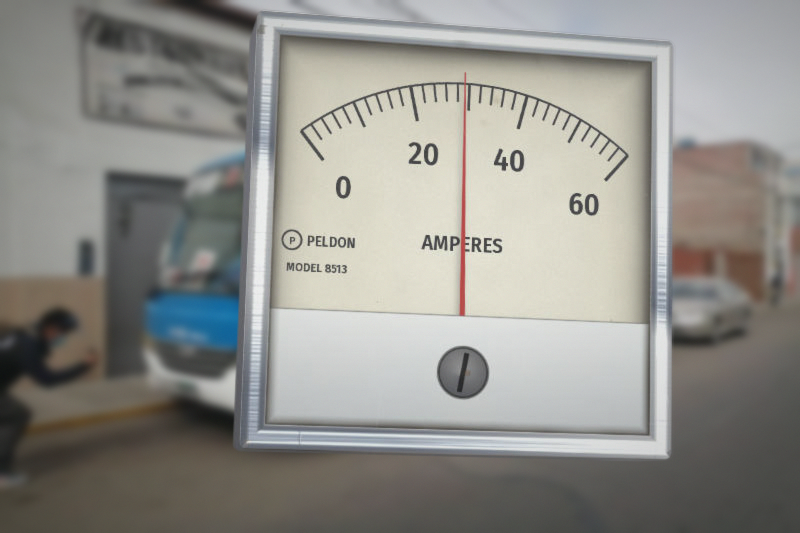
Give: 29 A
